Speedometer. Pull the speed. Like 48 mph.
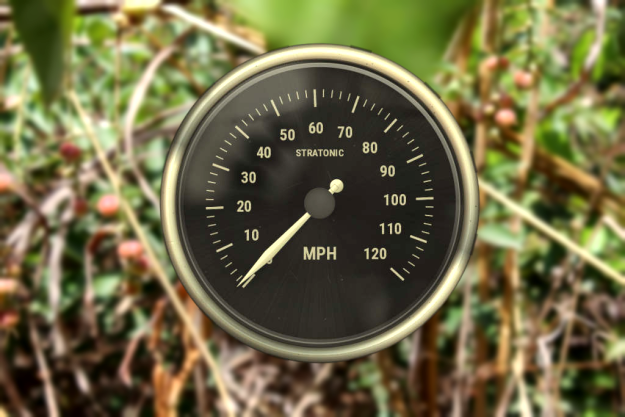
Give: 1 mph
